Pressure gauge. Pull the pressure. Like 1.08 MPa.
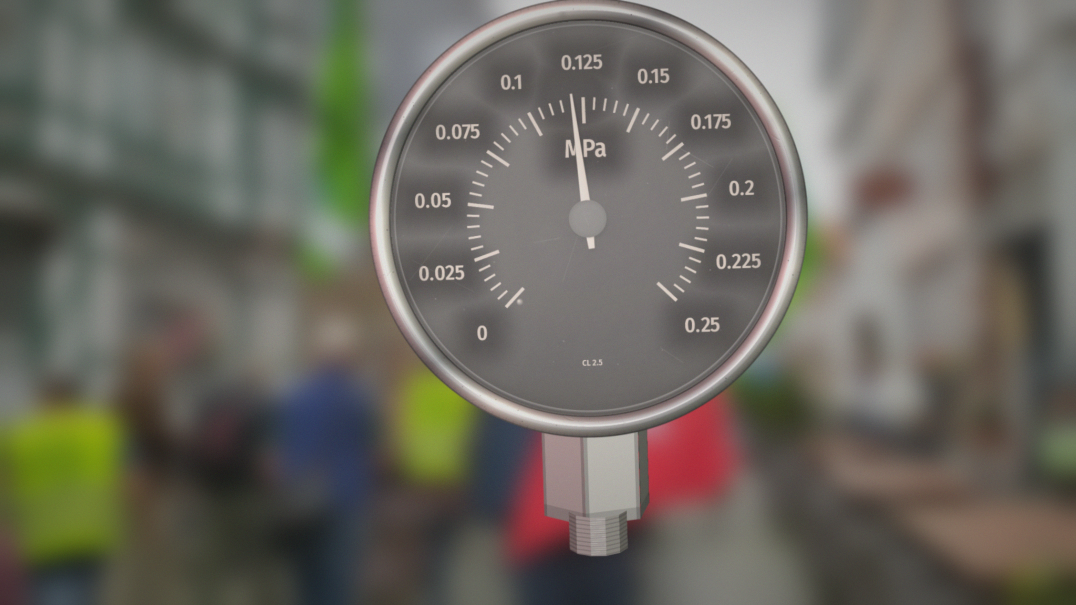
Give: 0.12 MPa
